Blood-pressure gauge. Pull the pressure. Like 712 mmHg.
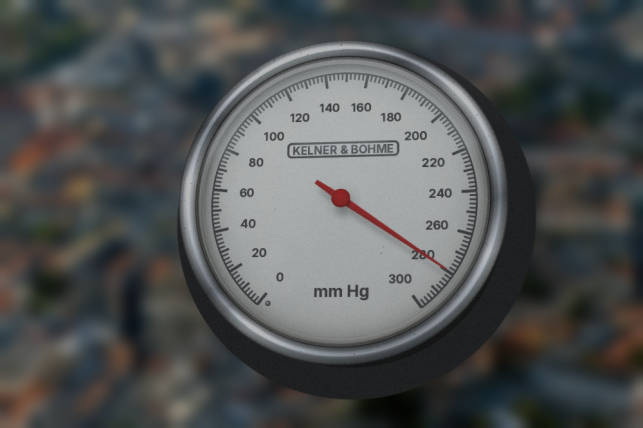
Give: 280 mmHg
